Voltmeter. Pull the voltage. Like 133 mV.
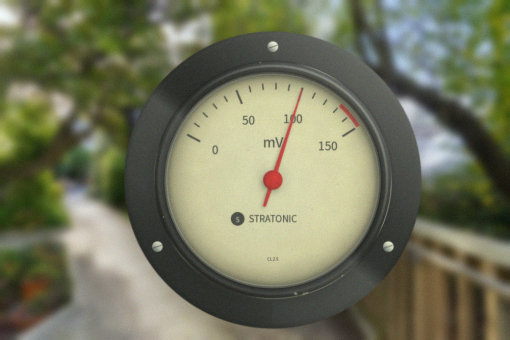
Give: 100 mV
